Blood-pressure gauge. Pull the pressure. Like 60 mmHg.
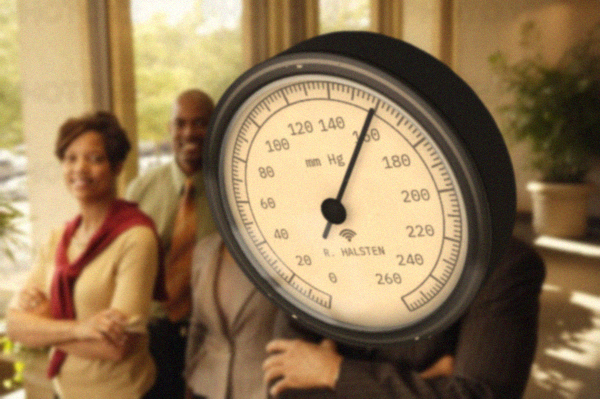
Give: 160 mmHg
